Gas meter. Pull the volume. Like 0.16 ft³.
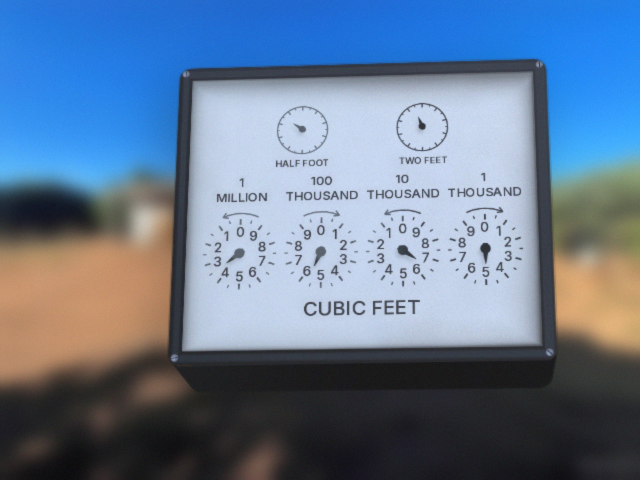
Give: 356500 ft³
